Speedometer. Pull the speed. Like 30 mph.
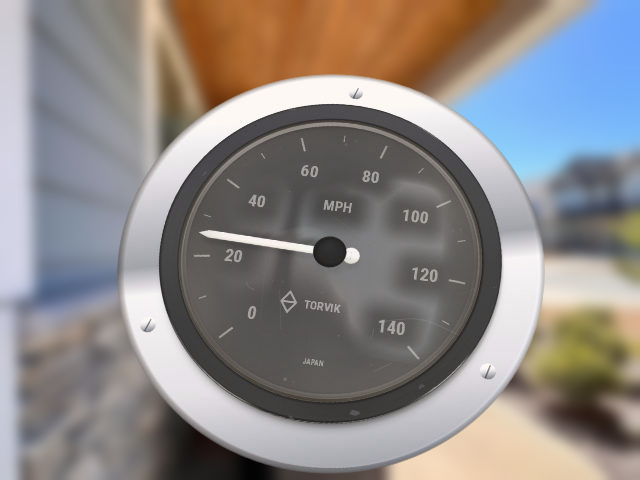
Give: 25 mph
